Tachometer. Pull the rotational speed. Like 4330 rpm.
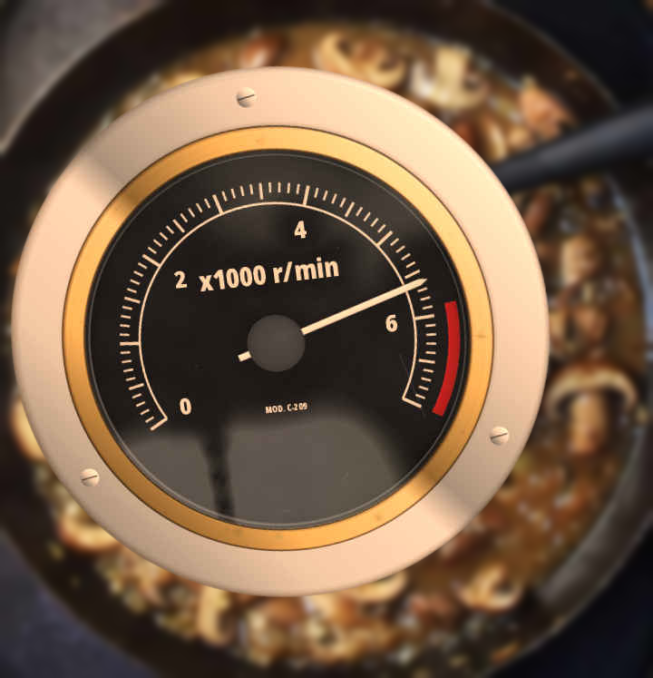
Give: 5600 rpm
